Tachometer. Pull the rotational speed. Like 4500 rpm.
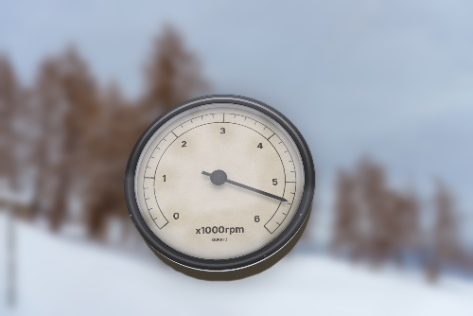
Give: 5400 rpm
